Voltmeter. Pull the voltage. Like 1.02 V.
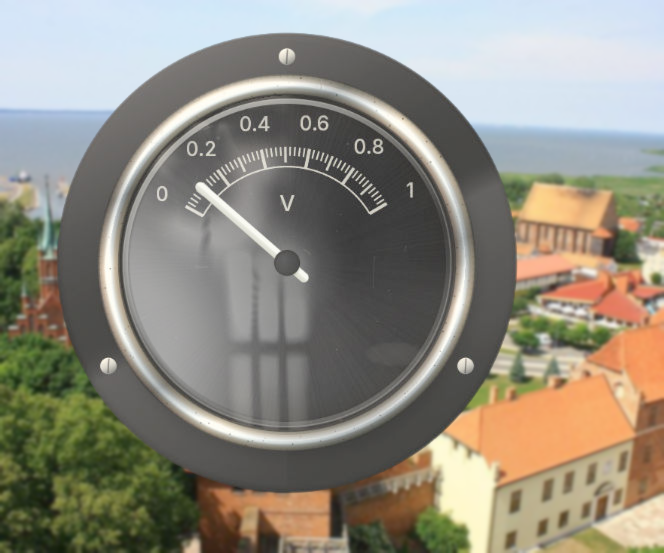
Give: 0.1 V
